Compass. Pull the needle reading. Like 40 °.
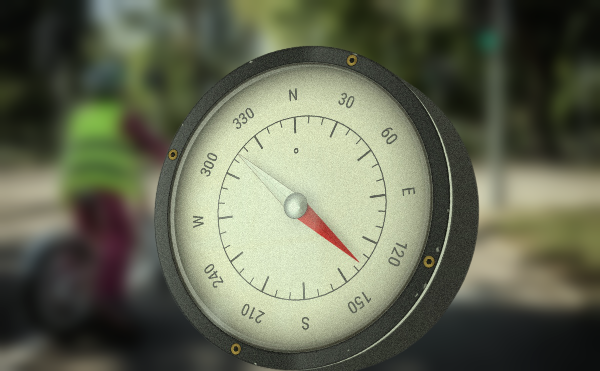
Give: 135 °
